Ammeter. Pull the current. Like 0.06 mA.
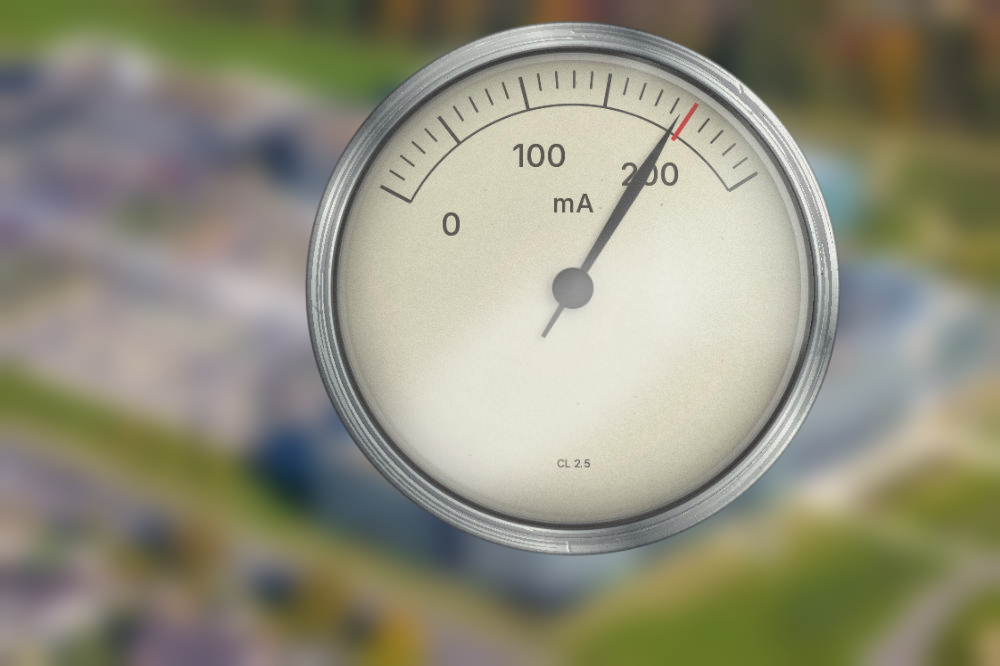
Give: 195 mA
